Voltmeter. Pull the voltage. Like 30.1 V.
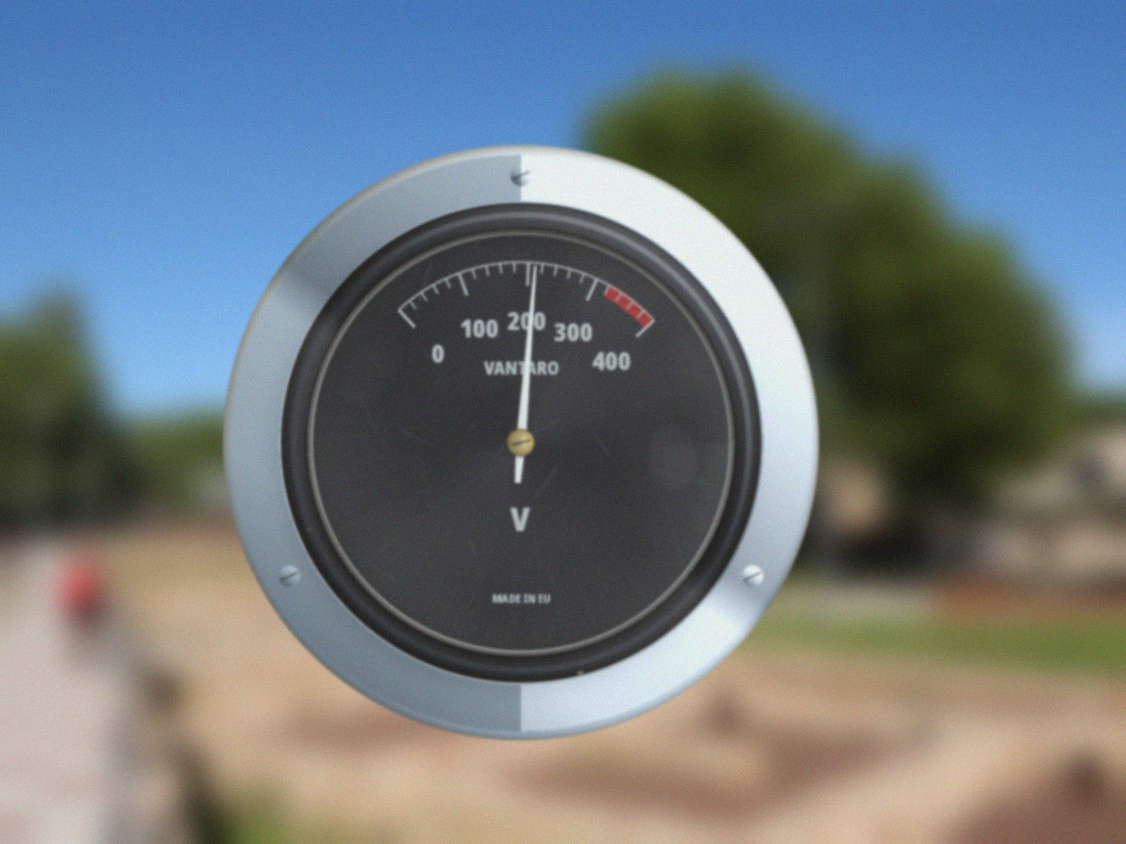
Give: 210 V
